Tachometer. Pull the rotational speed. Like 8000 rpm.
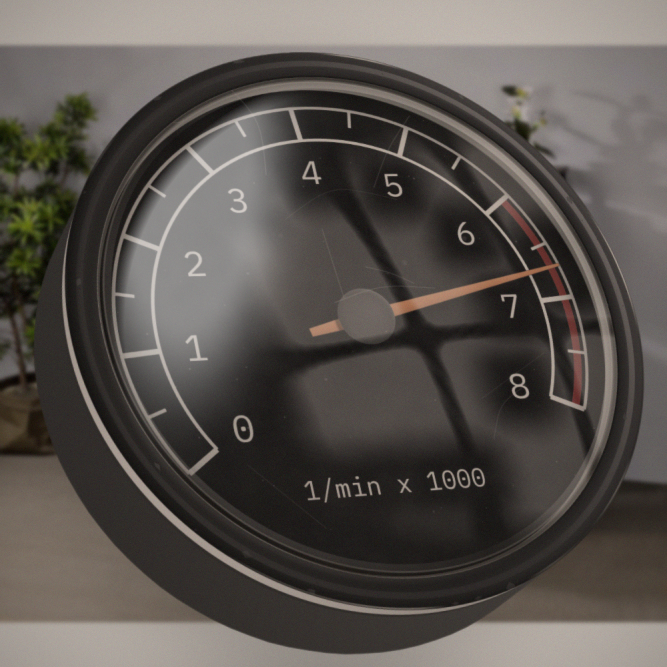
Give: 6750 rpm
